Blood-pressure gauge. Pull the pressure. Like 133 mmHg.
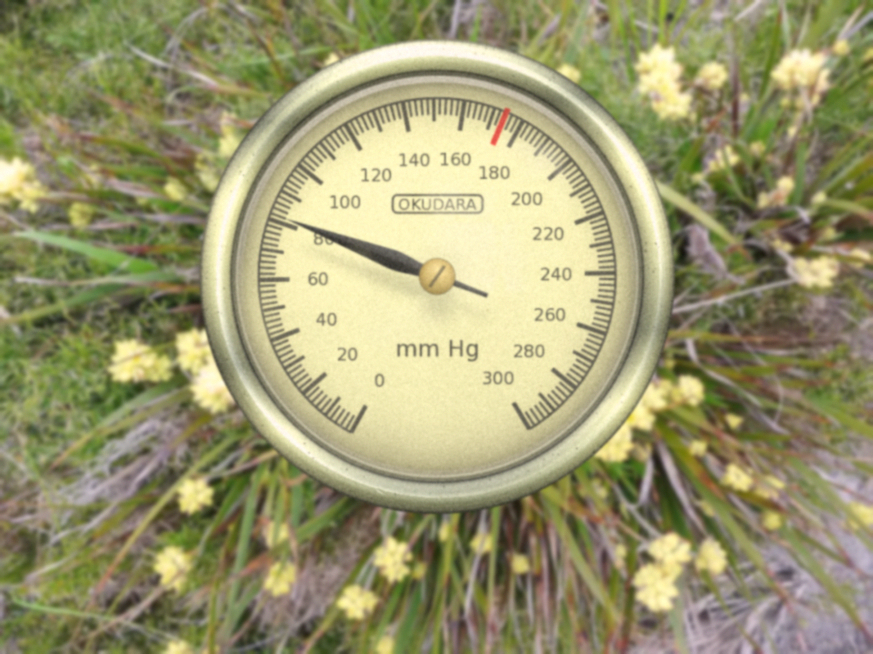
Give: 82 mmHg
